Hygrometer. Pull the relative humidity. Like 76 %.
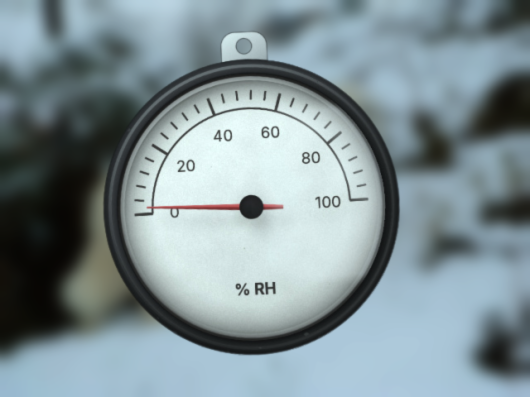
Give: 2 %
